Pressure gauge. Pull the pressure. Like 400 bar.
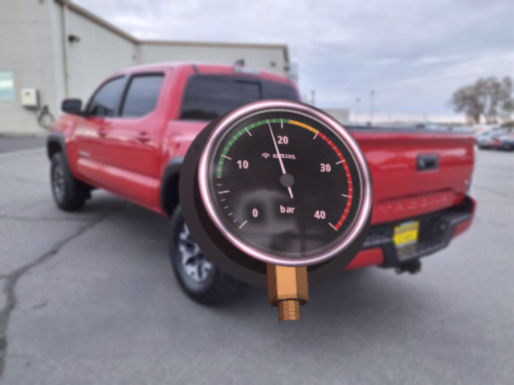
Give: 18 bar
